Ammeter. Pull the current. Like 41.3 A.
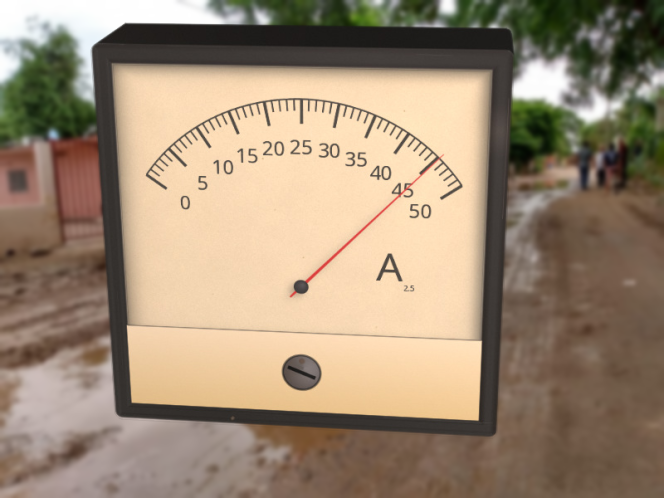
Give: 45 A
